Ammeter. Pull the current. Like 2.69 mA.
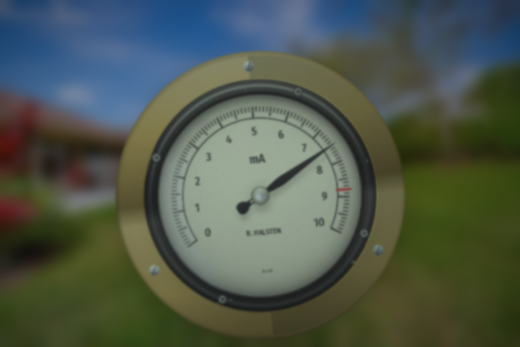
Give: 7.5 mA
